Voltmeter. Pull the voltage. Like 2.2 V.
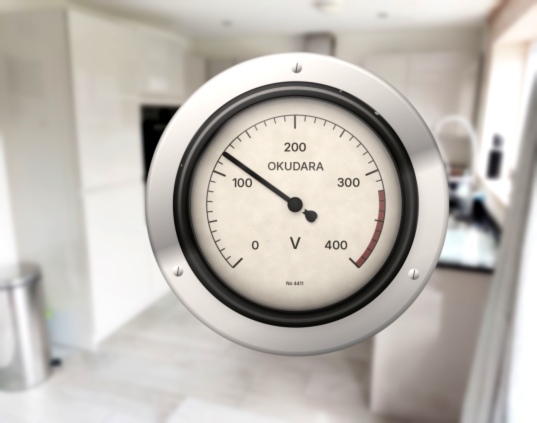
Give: 120 V
